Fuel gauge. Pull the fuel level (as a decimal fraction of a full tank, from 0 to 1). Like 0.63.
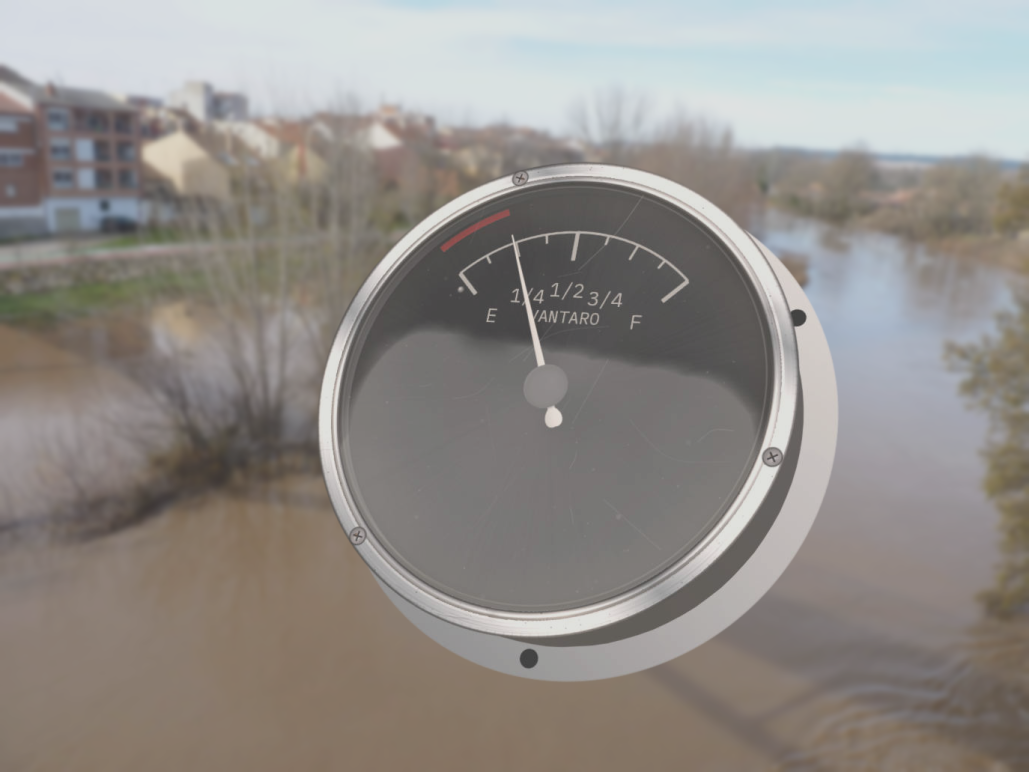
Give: 0.25
